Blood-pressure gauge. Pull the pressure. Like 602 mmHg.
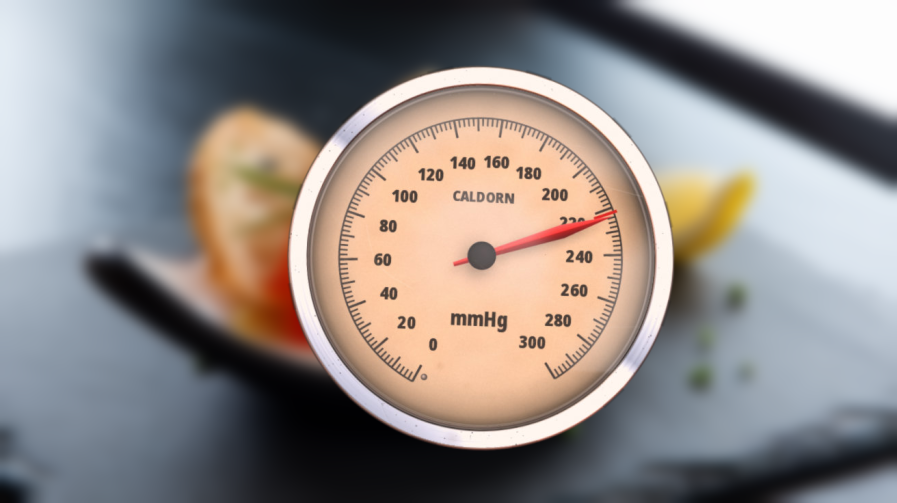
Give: 224 mmHg
